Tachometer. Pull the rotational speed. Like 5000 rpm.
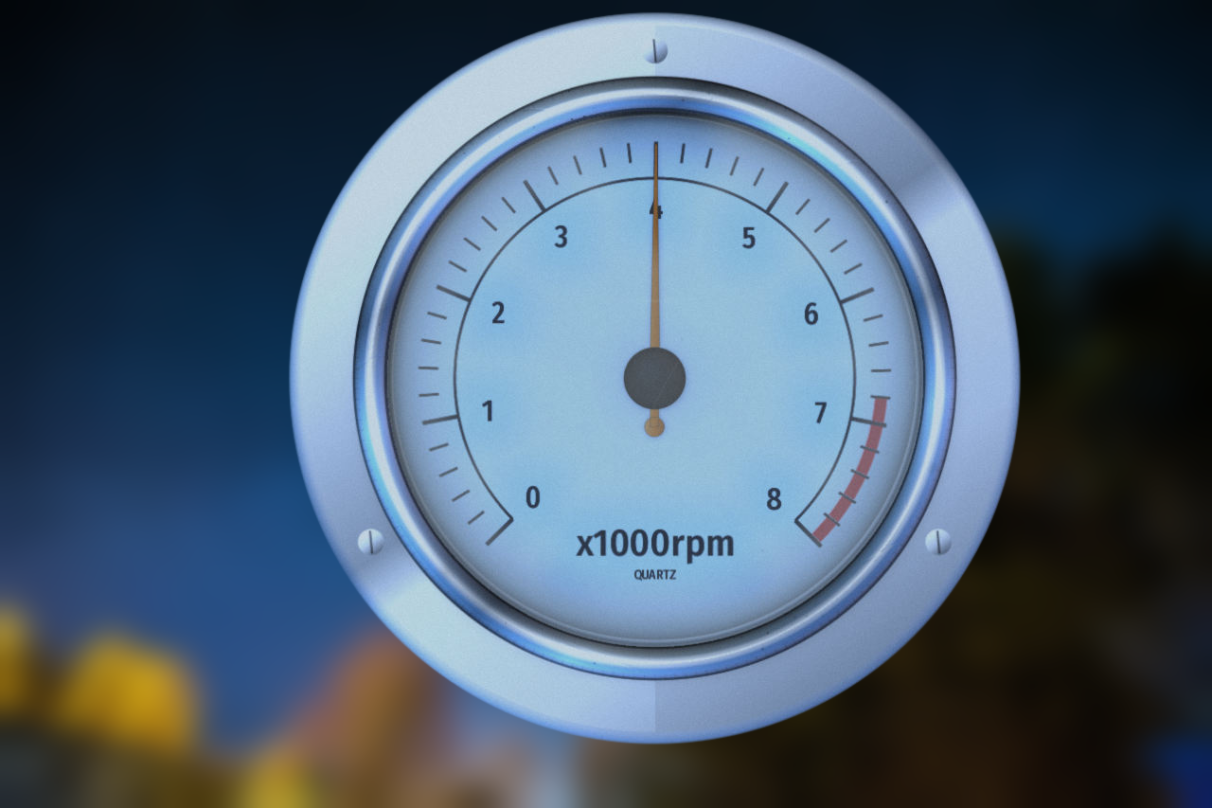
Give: 4000 rpm
